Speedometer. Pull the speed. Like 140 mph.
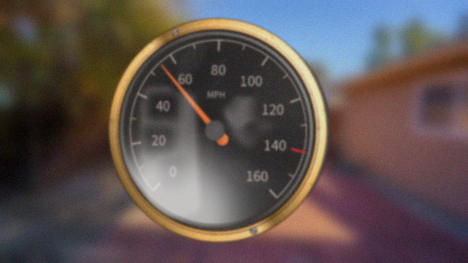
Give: 55 mph
